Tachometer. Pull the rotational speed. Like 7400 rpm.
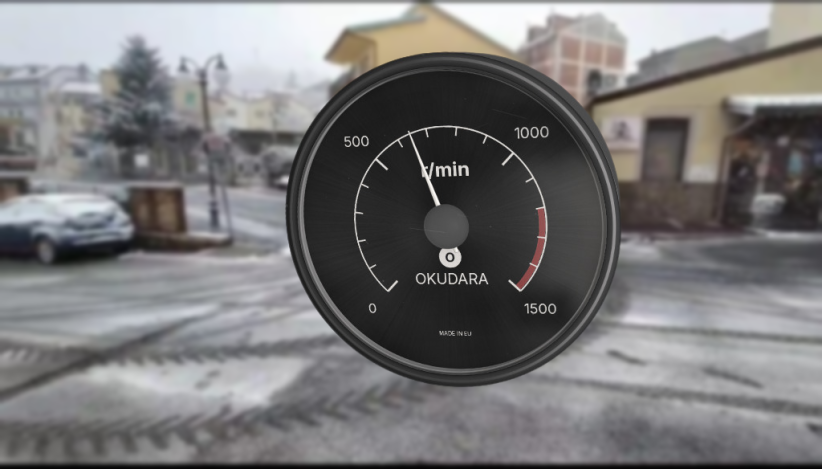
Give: 650 rpm
